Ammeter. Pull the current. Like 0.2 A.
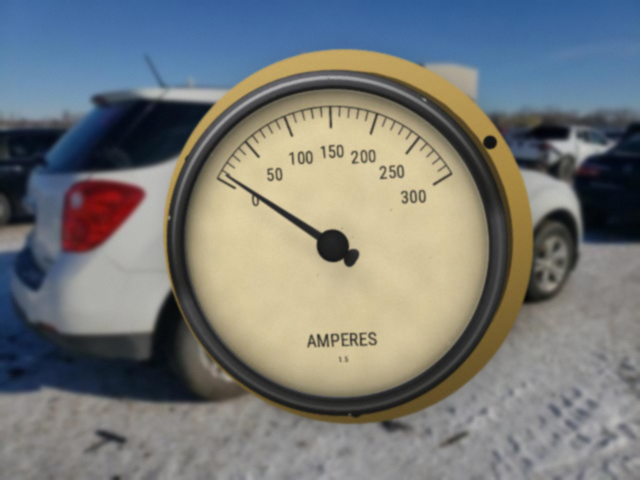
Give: 10 A
